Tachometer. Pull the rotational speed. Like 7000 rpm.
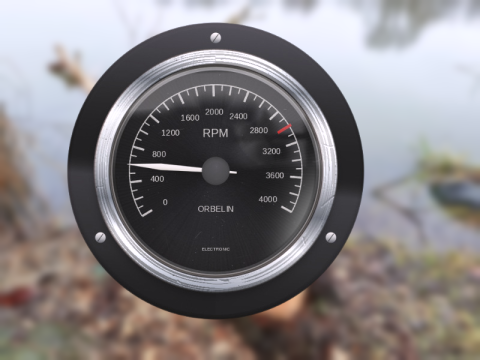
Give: 600 rpm
